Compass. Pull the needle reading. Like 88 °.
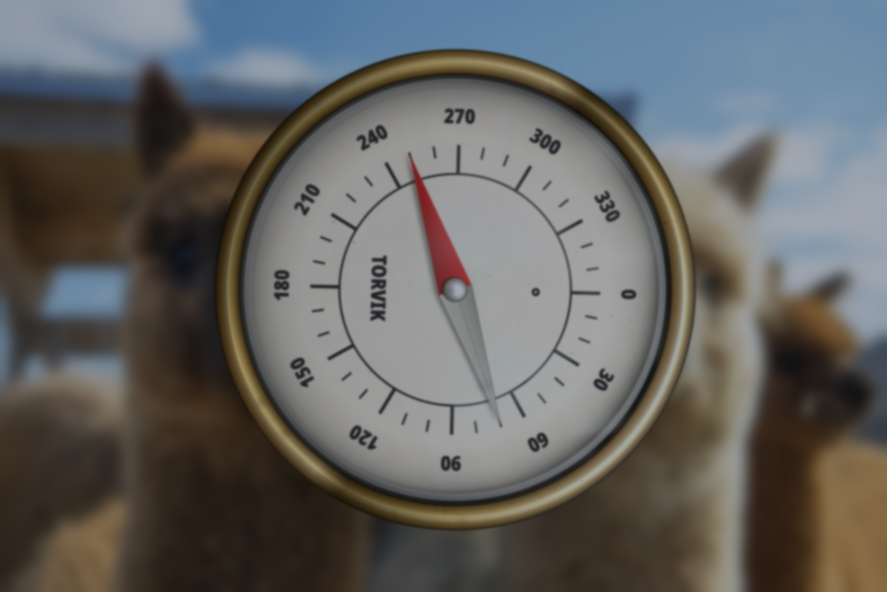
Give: 250 °
